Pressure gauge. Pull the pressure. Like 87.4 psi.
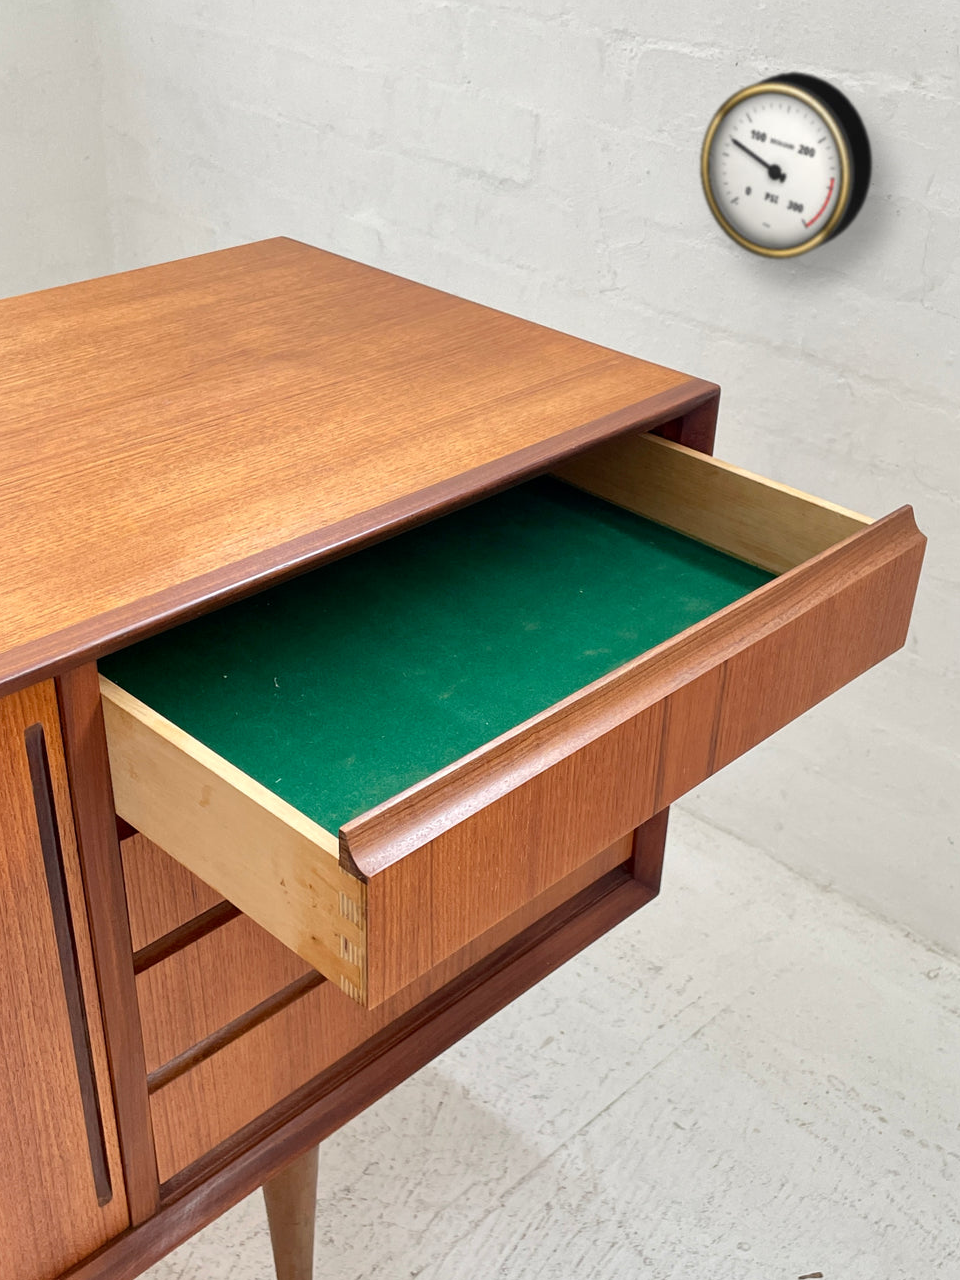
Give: 70 psi
